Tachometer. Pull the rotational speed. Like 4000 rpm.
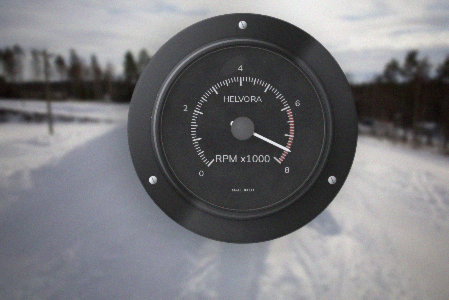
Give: 7500 rpm
